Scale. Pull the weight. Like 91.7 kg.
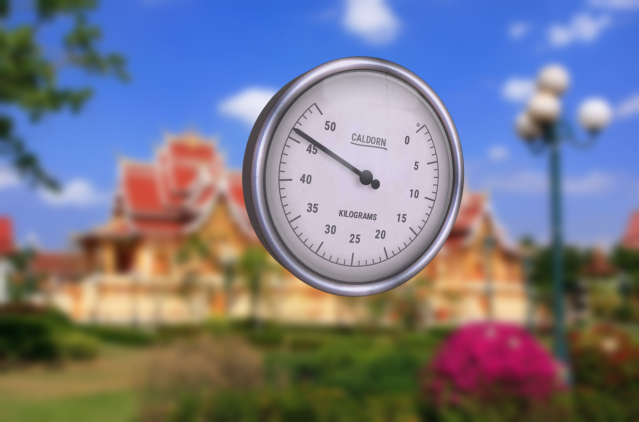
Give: 46 kg
